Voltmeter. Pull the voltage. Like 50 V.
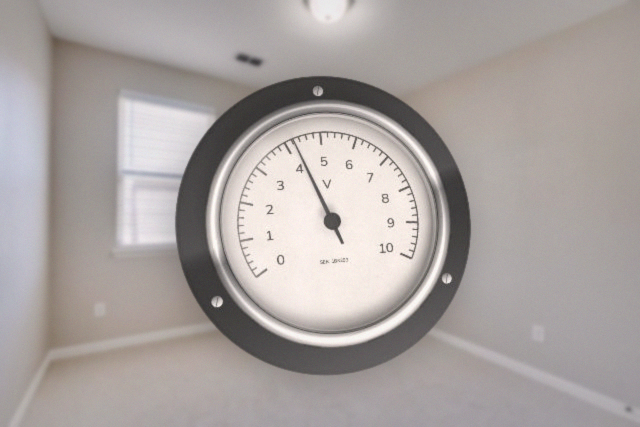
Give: 4.2 V
